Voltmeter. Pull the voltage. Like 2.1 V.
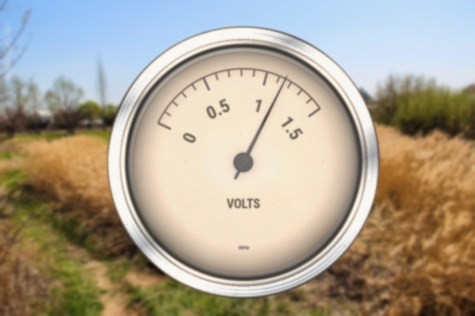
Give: 1.15 V
